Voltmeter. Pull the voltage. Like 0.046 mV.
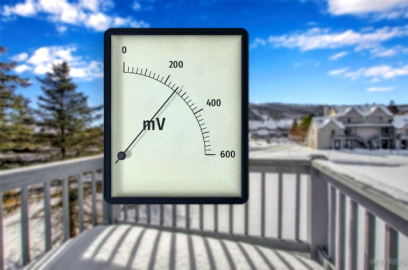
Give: 260 mV
